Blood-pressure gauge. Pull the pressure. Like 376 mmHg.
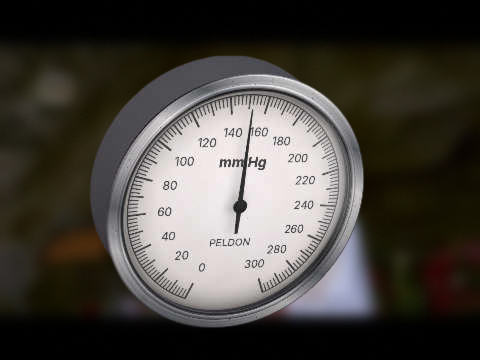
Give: 150 mmHg
